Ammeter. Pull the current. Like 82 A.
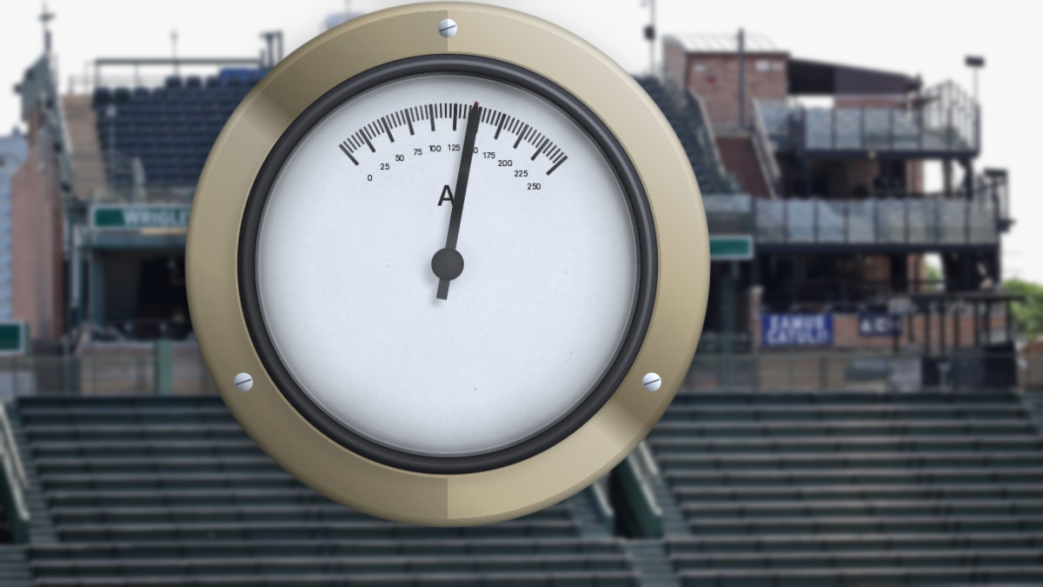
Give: 145 A
